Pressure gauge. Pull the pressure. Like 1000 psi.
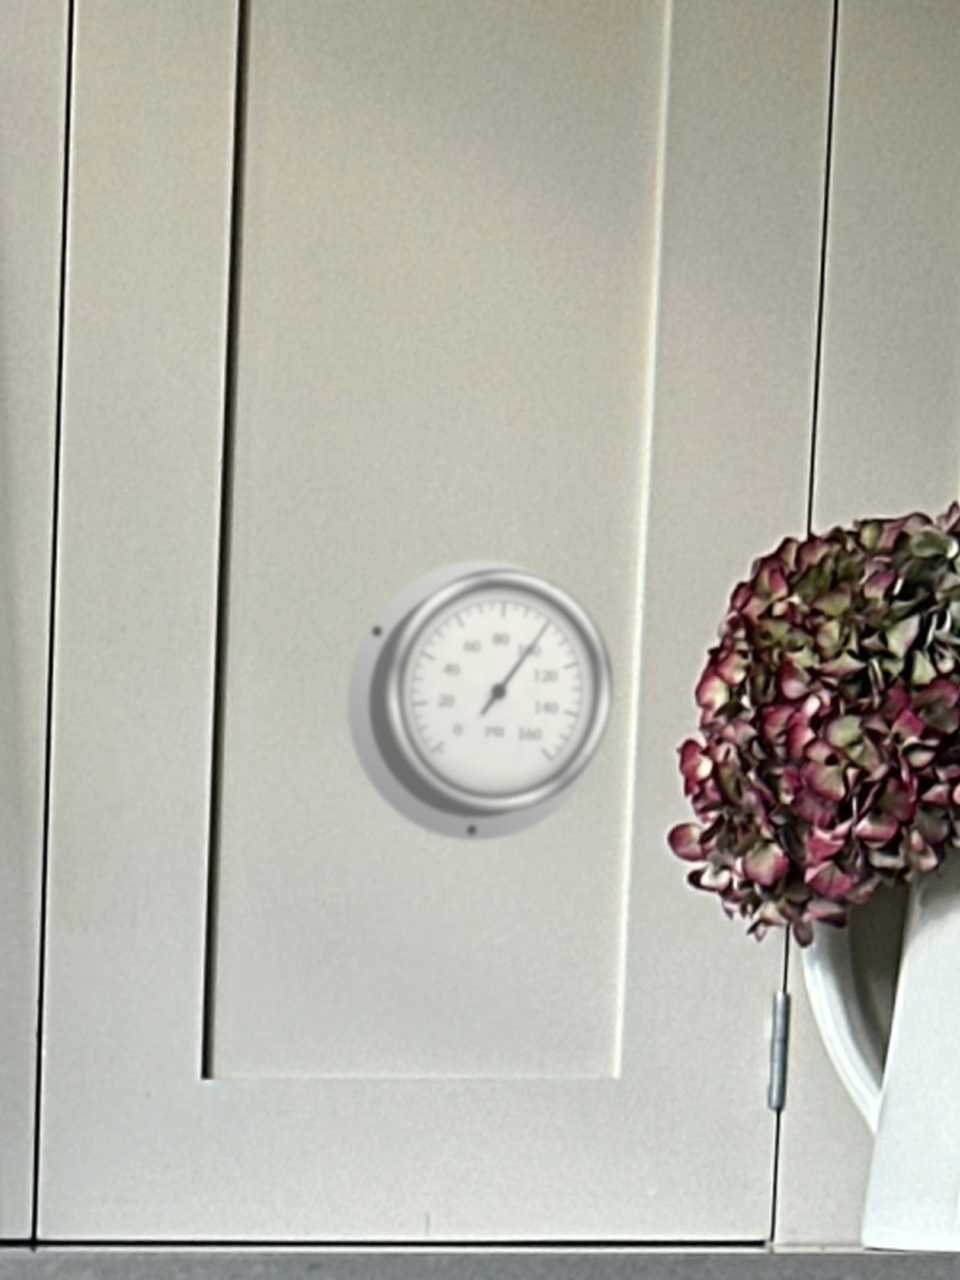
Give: 100 psi
